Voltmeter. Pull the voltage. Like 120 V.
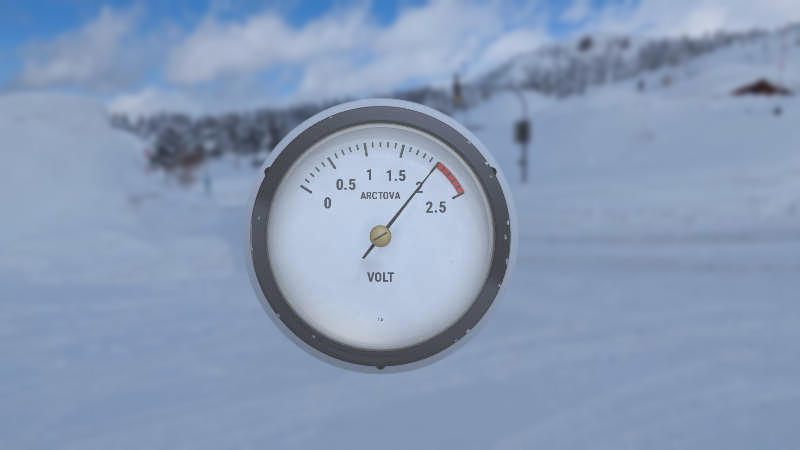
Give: 2 V
